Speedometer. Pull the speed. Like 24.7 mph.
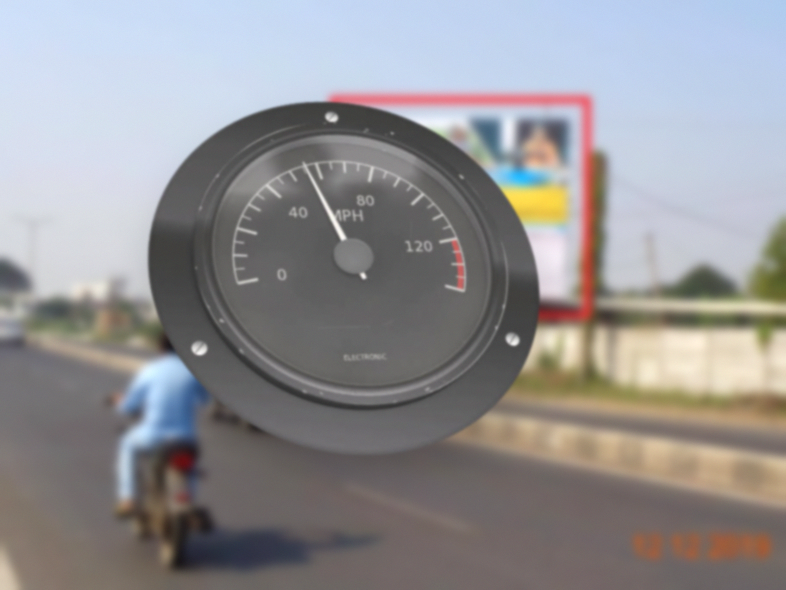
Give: 55 mph
